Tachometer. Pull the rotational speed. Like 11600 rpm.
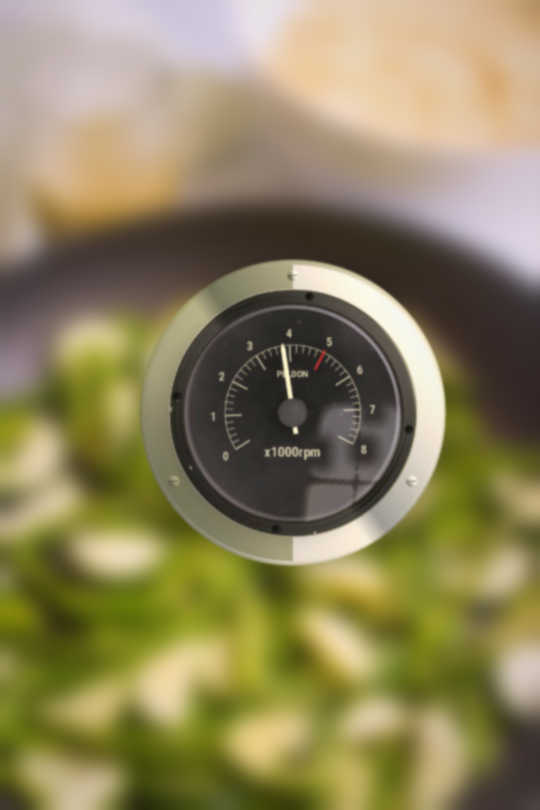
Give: 3800 rpm
